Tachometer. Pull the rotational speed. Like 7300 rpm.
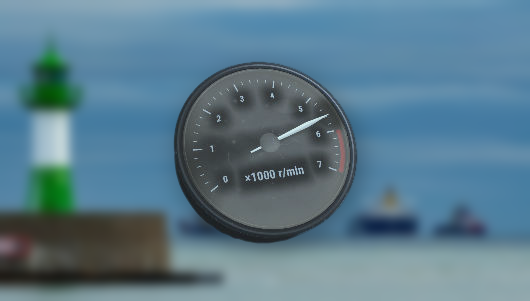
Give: 5600 rpm
